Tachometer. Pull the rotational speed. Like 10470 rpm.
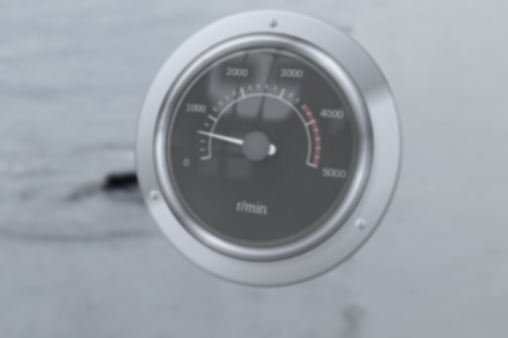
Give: 600 rpm
